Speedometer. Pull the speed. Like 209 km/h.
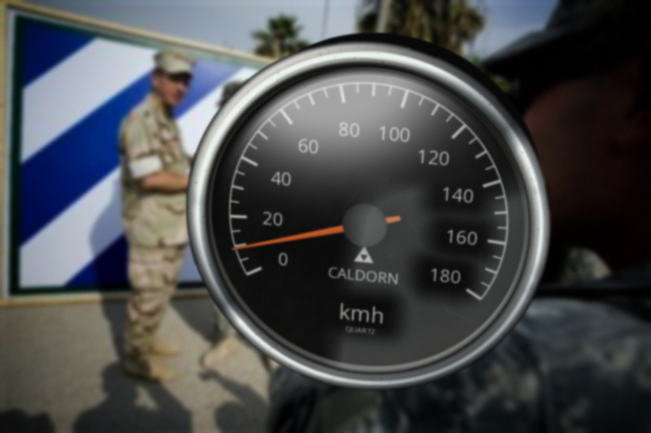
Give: 10 km/h
